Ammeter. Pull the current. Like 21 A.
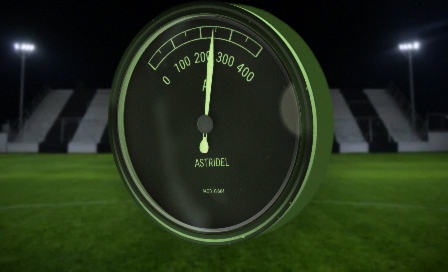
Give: 250 A
